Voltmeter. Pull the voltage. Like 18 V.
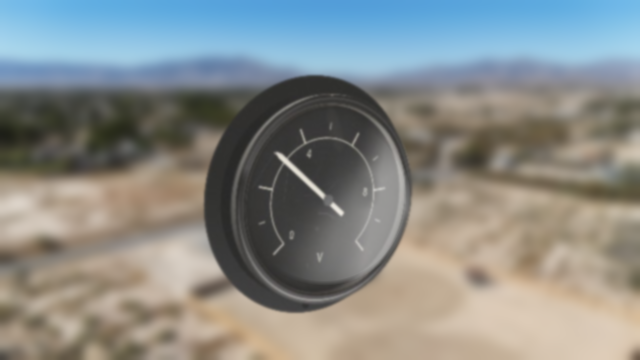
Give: 3 V
